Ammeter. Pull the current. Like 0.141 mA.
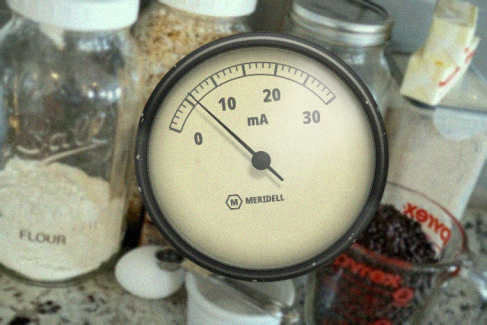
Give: 6 mA
